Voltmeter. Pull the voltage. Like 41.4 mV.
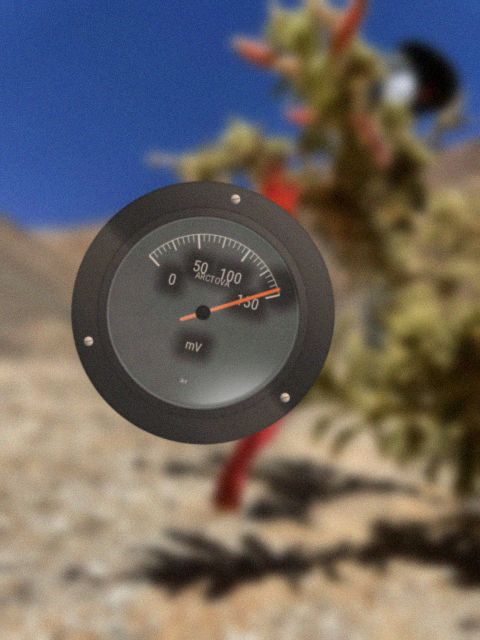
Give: 145 mV
